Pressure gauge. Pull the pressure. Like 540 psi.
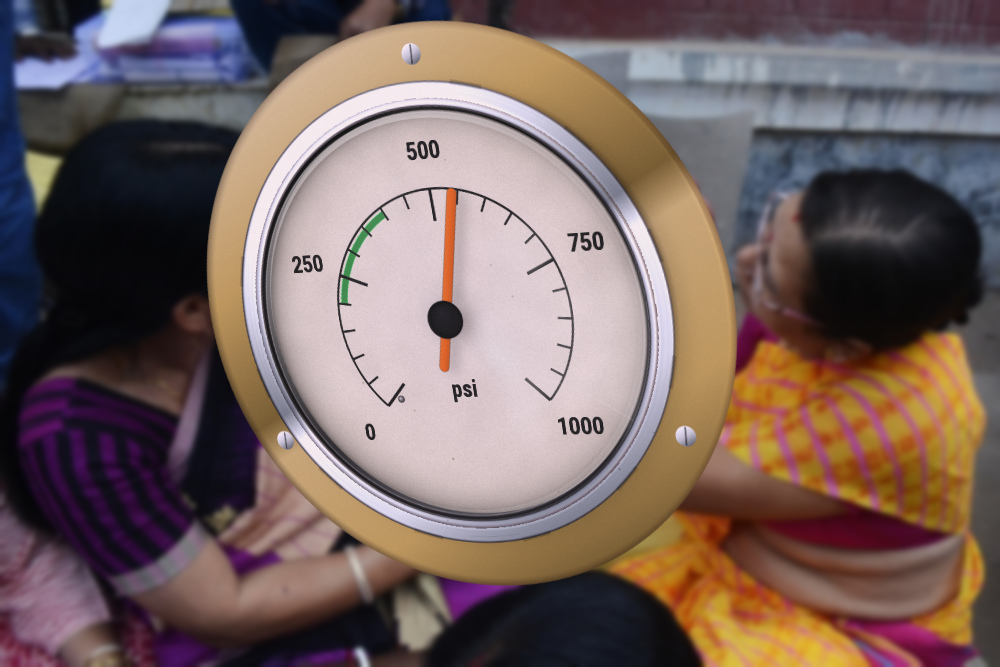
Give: 550 psi
